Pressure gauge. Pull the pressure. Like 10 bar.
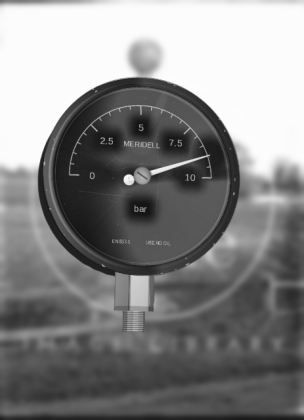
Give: 9 bar
